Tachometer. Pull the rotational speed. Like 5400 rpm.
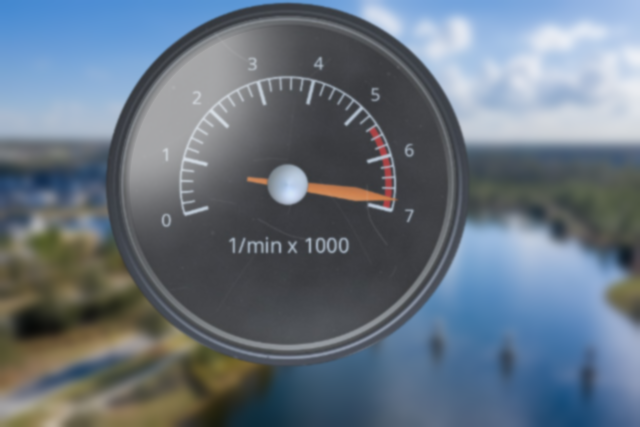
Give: 6800 rpm
